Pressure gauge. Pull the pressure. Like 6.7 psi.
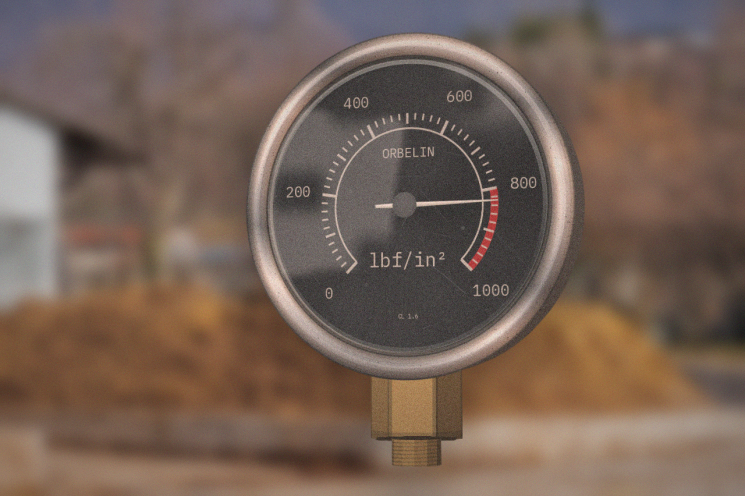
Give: 830 psi
